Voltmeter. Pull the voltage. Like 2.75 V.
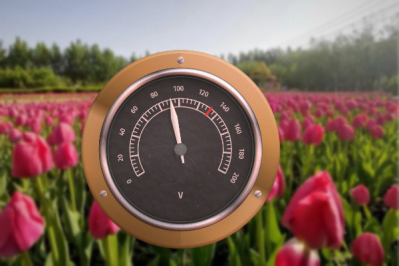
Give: 92 V
